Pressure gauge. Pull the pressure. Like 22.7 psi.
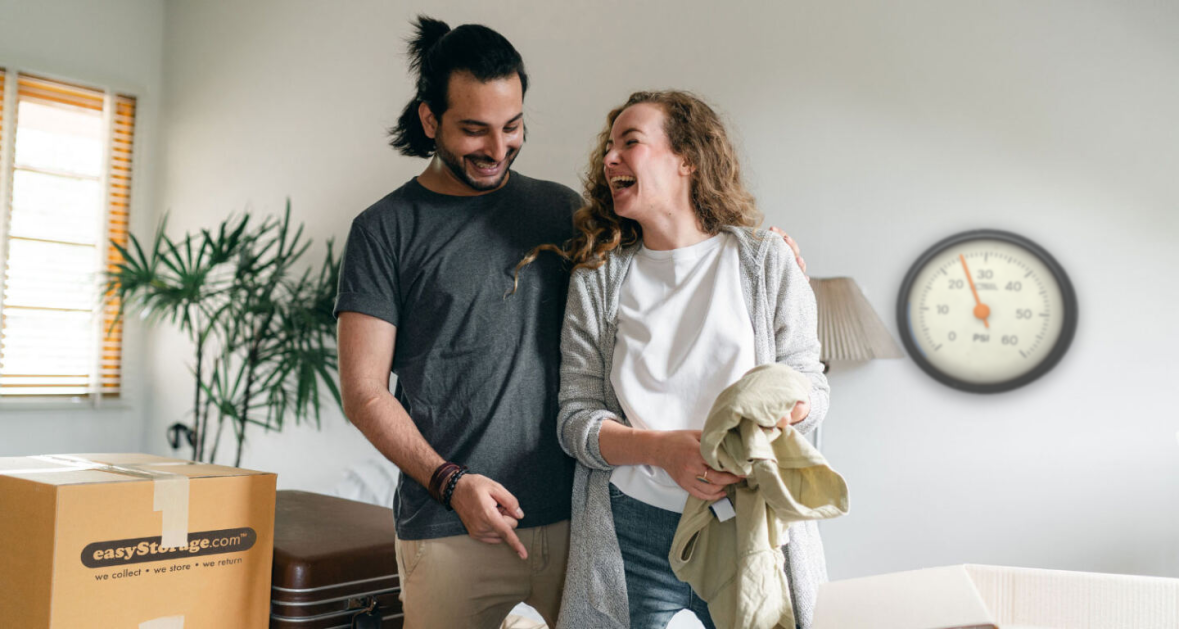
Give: 25 psi
